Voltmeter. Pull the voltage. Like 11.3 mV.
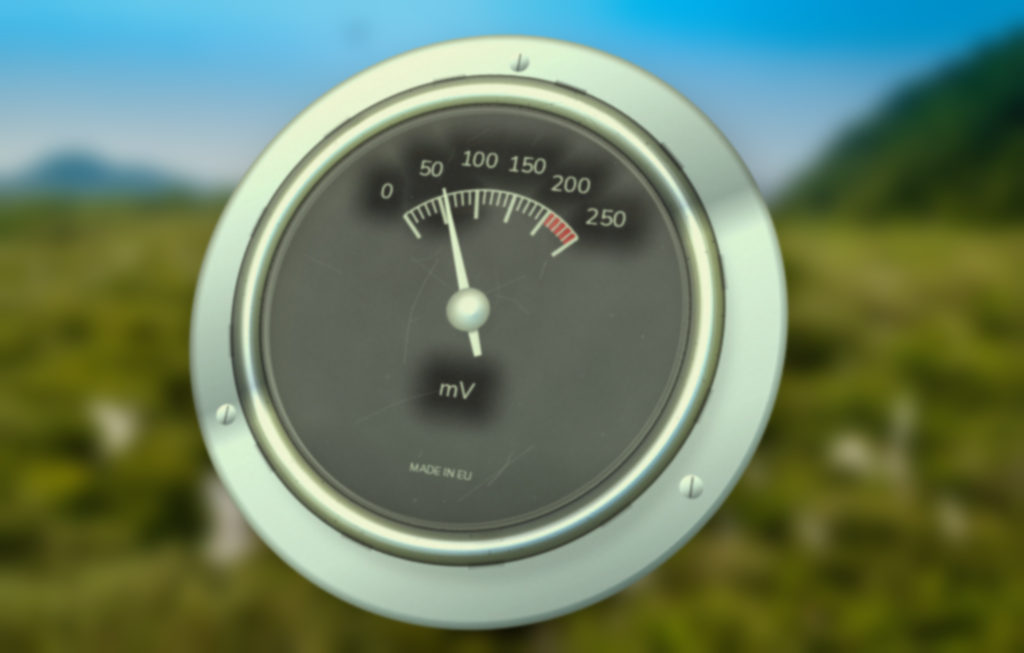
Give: 60 mV
